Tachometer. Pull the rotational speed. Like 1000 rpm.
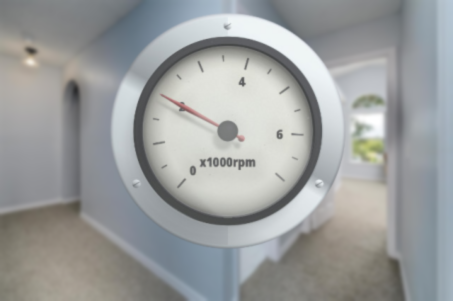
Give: 2000 rpm
